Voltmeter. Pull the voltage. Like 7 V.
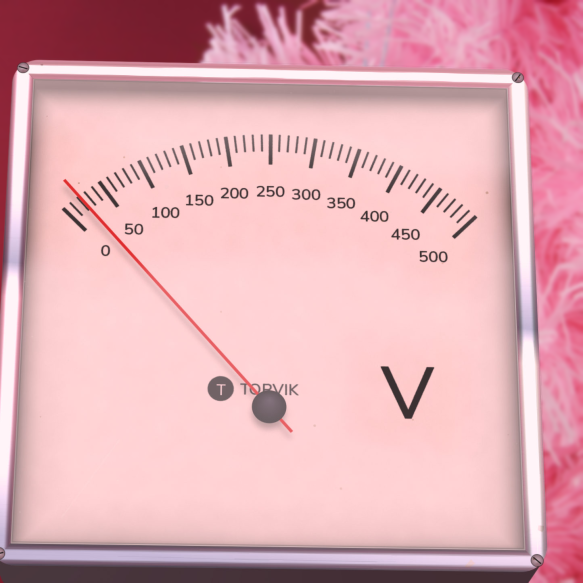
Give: 20 V
